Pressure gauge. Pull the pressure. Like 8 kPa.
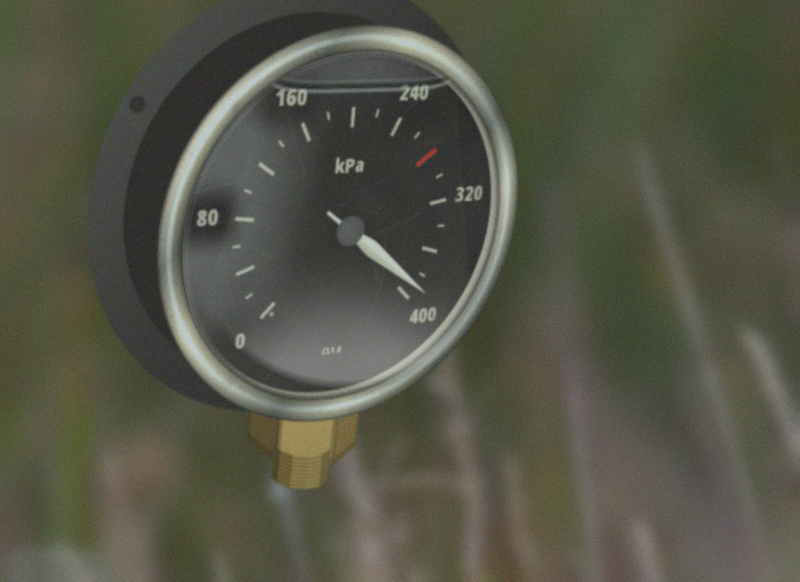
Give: 390 kPa
